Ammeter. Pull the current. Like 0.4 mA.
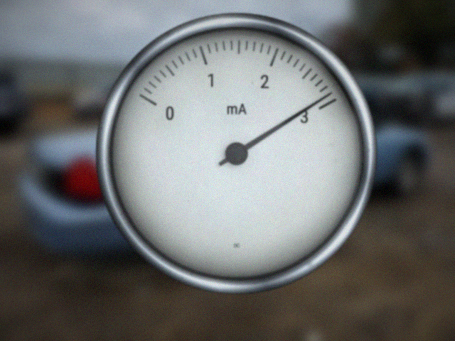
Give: 2.9 mA
